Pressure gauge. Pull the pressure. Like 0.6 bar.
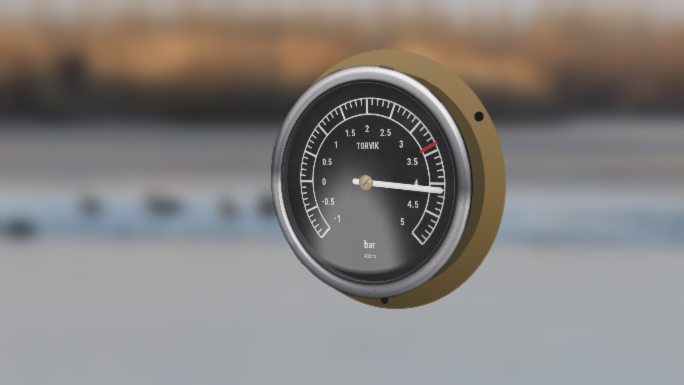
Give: 4.1 bar
